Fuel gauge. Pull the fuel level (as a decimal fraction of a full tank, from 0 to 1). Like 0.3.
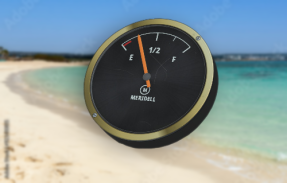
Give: 0.25
